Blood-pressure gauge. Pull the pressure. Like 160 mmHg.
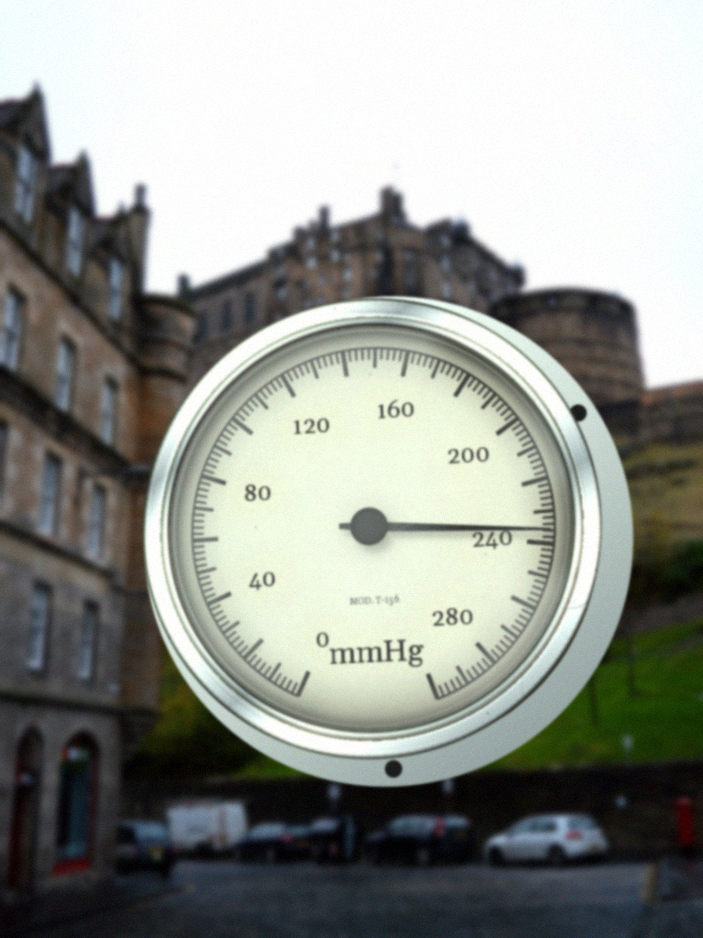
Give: 236 mmHg
